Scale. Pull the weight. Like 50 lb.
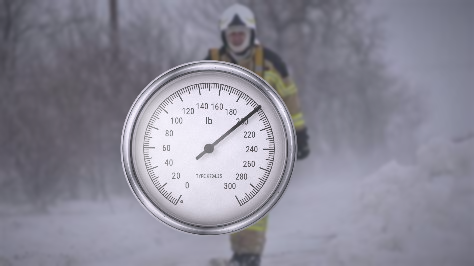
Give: 200 lb
